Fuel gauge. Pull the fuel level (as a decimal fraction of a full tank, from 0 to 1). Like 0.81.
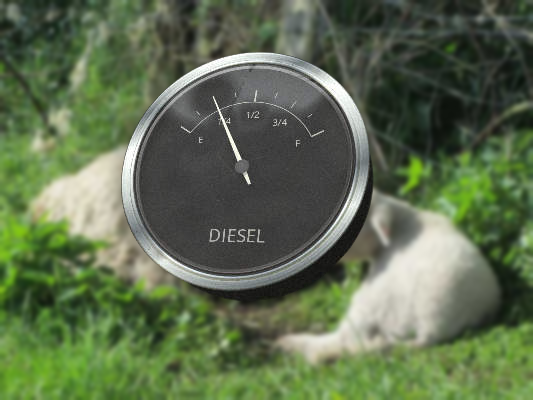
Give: 0.25
